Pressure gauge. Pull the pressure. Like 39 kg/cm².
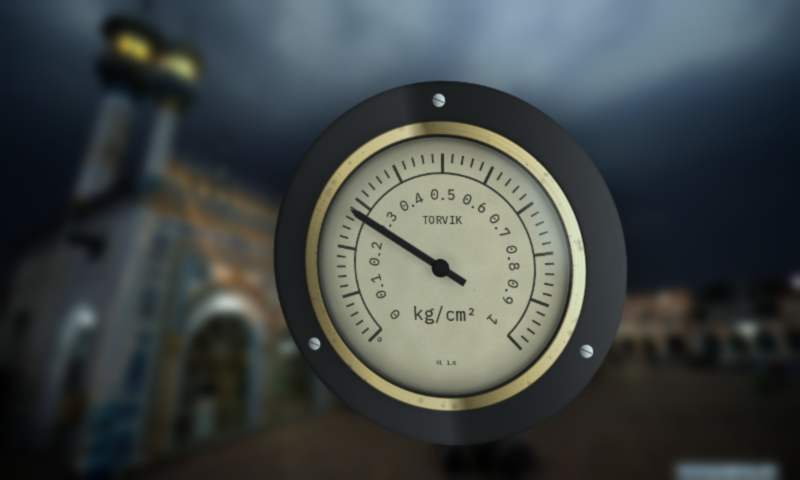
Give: 0.28 kg/cm²
